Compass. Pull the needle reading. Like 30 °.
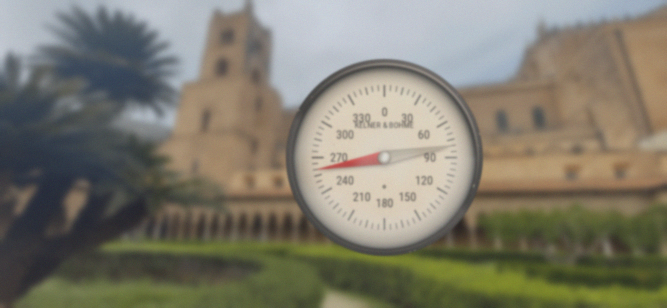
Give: 260 °
